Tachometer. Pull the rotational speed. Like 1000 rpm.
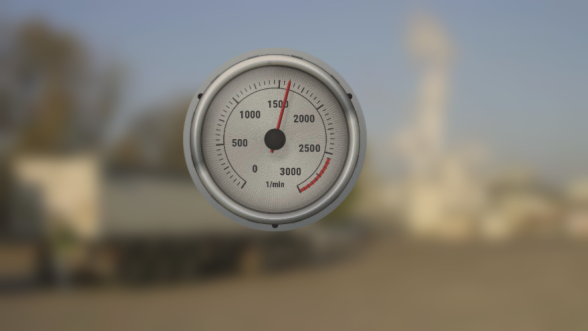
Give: 1600 rpm
